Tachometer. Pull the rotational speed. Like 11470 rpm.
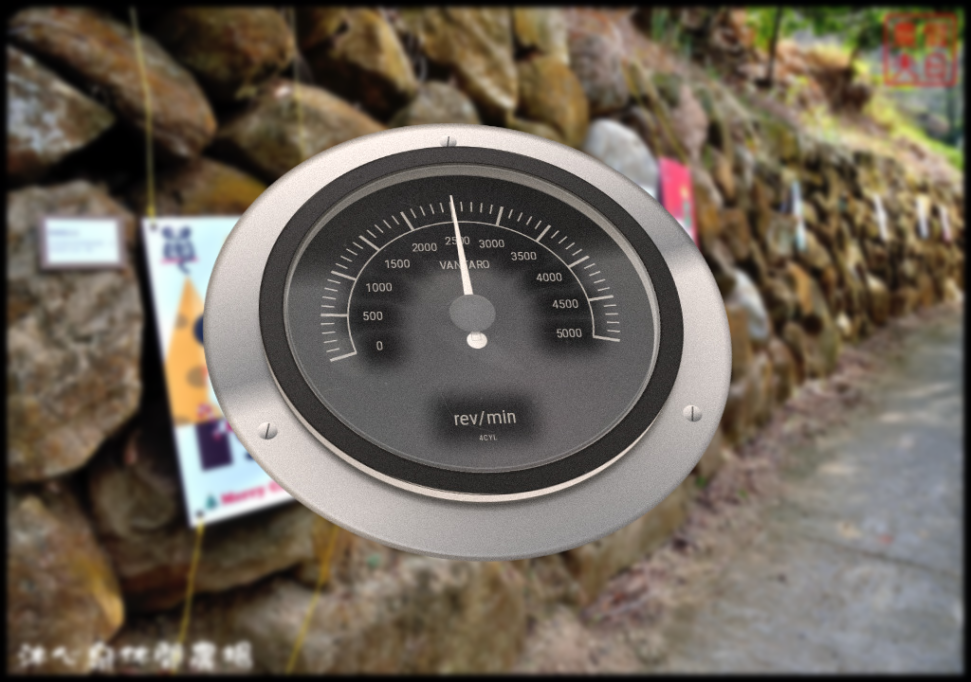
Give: 2500 rpm
